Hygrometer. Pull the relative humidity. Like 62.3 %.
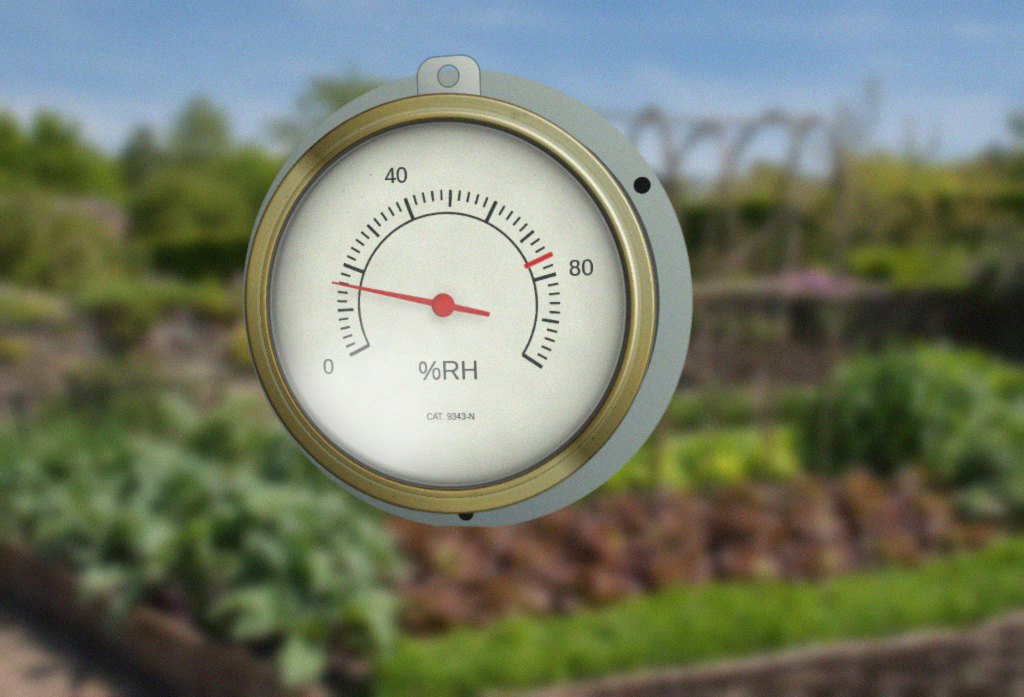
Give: 16 %
